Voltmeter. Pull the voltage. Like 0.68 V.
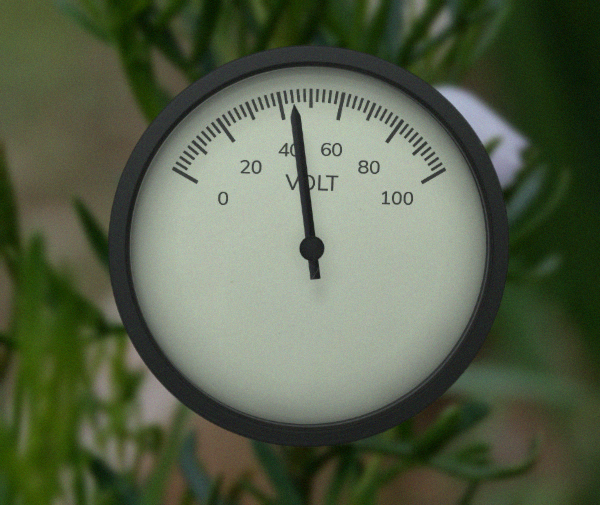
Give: 44 V
